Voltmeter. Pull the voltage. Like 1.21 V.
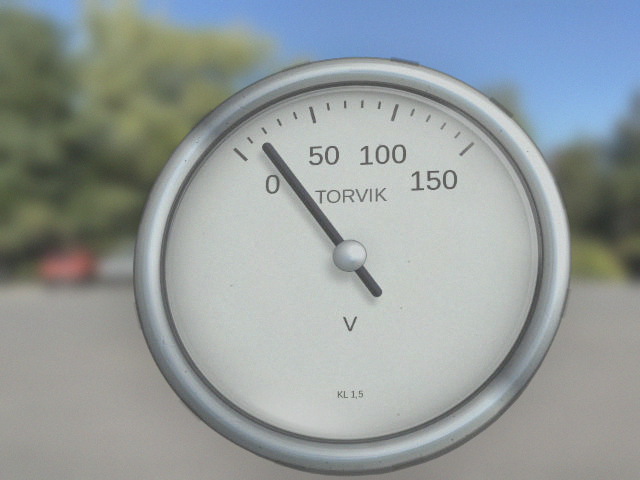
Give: 15 V
